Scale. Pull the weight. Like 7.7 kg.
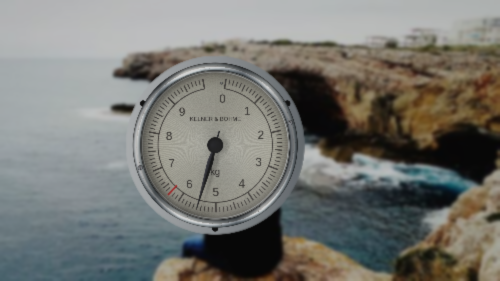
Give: 5.5 kg
